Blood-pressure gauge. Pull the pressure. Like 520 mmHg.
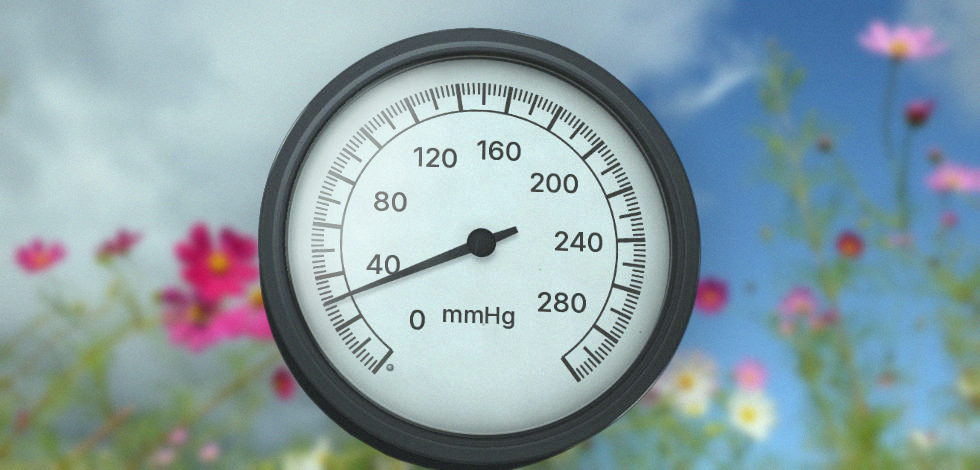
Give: 30 mmHg
